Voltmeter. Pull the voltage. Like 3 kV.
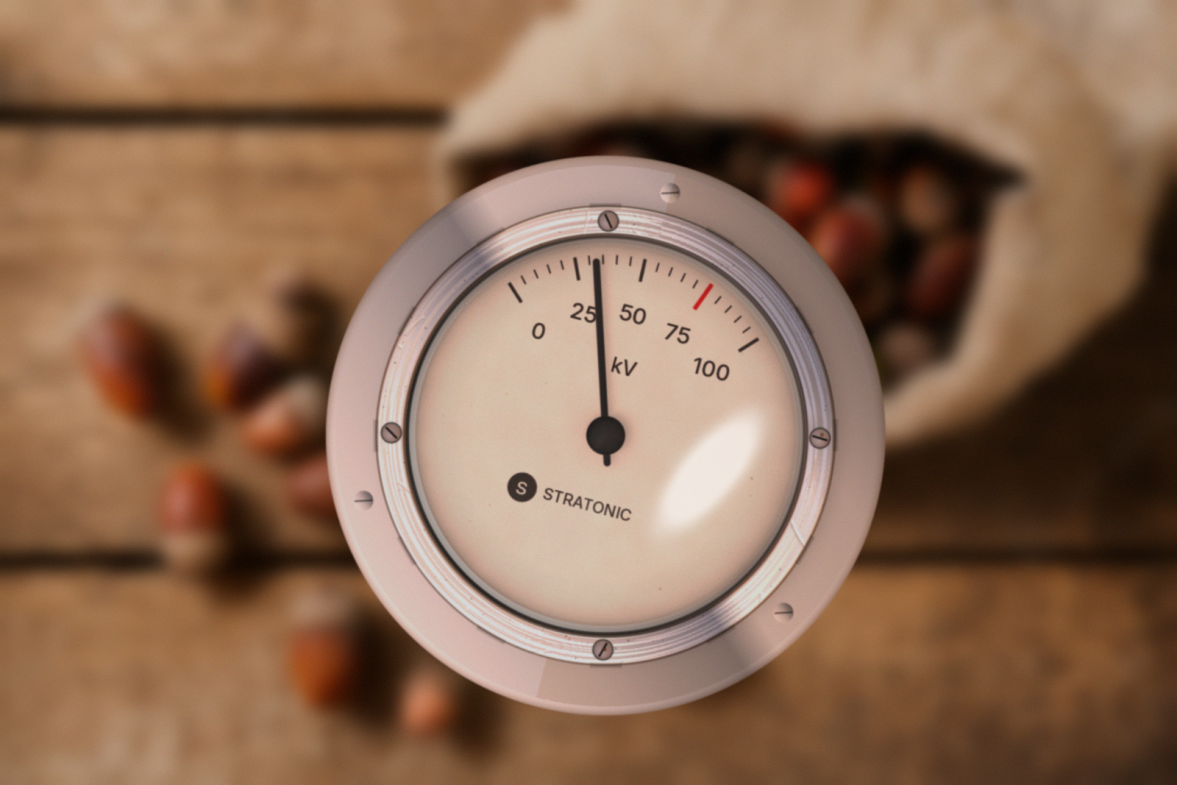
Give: 32.5 kV
